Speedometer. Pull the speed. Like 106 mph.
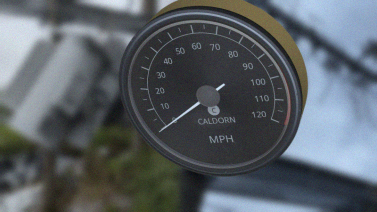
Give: 0 mph
